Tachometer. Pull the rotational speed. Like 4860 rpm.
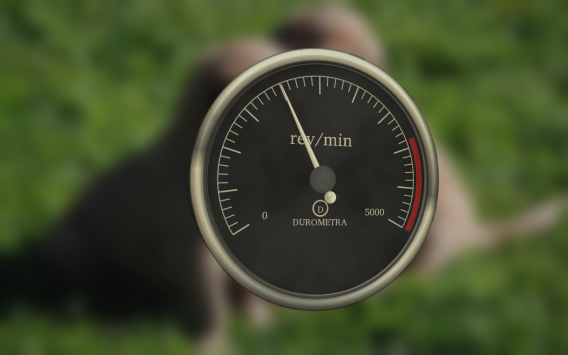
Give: 2000 rpm
